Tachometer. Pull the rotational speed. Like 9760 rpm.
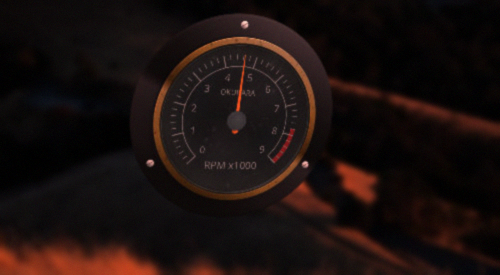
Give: 4600 rpm
